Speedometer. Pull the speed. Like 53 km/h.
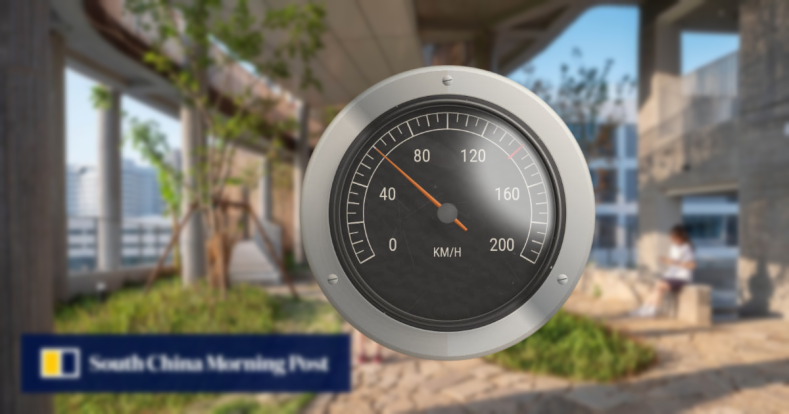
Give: 60 km/h
